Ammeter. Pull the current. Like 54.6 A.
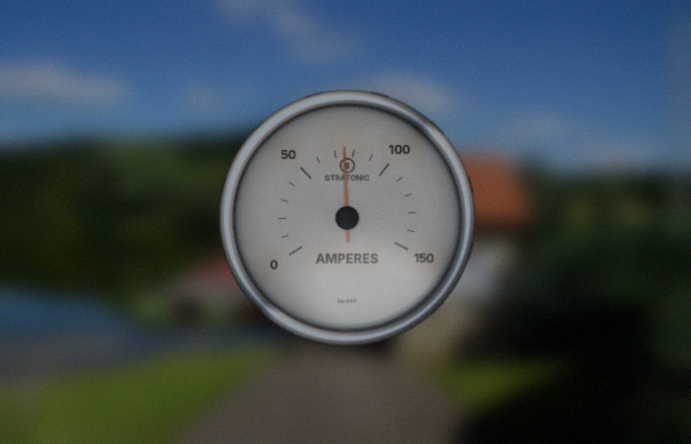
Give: 75 A
